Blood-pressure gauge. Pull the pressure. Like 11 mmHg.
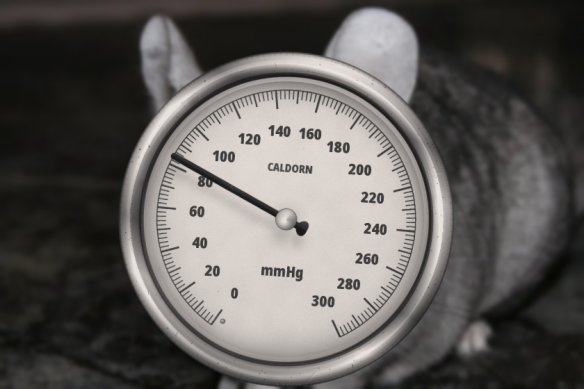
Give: 84 mmHg
